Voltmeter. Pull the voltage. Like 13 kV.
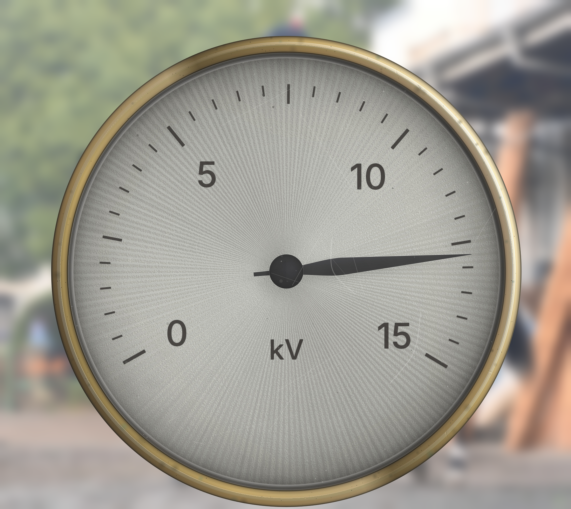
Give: 12.75 kV
